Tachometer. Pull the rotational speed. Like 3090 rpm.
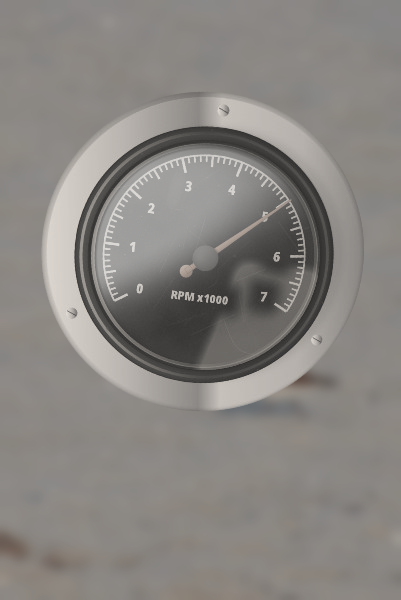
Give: 5000 rpm
